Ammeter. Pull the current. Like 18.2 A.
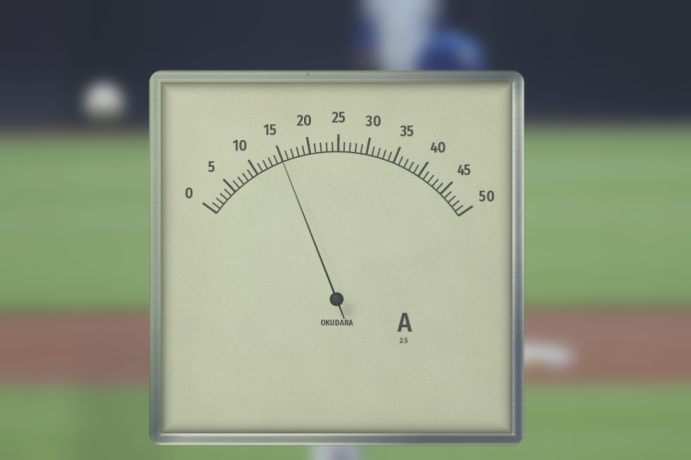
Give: 15 A
